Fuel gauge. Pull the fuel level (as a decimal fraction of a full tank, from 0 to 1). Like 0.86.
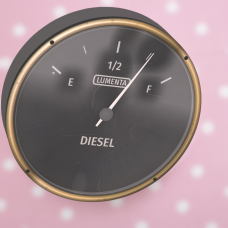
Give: 0.75
